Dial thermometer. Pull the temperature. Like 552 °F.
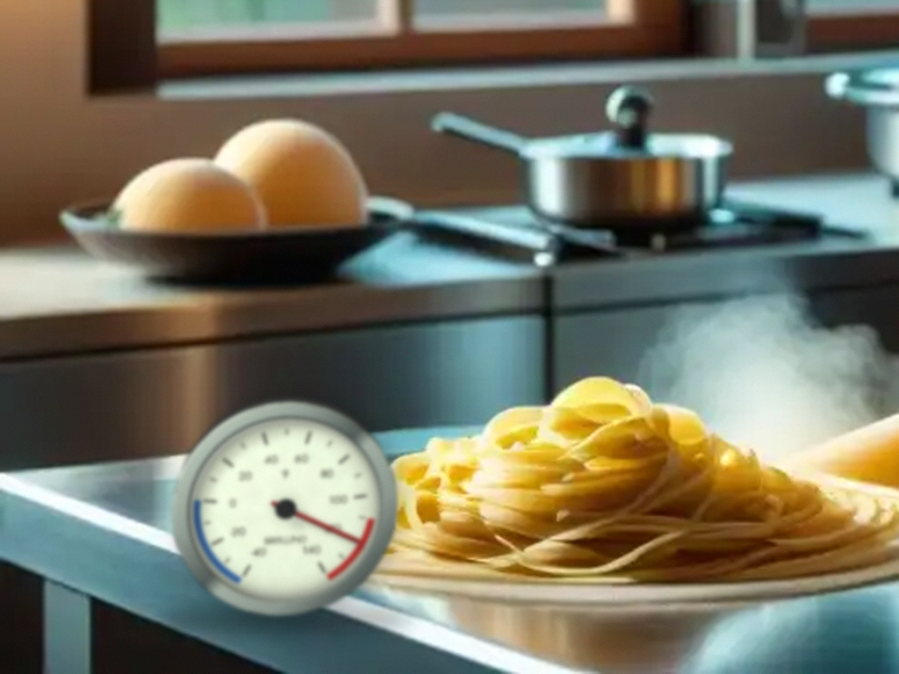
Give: 120 °F
